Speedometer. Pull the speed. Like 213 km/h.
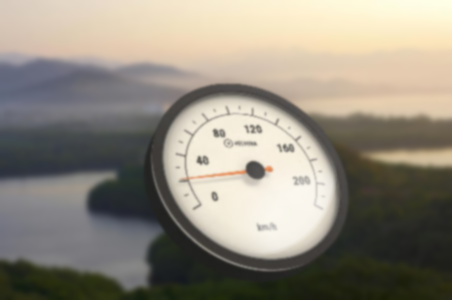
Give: 20 km/h
